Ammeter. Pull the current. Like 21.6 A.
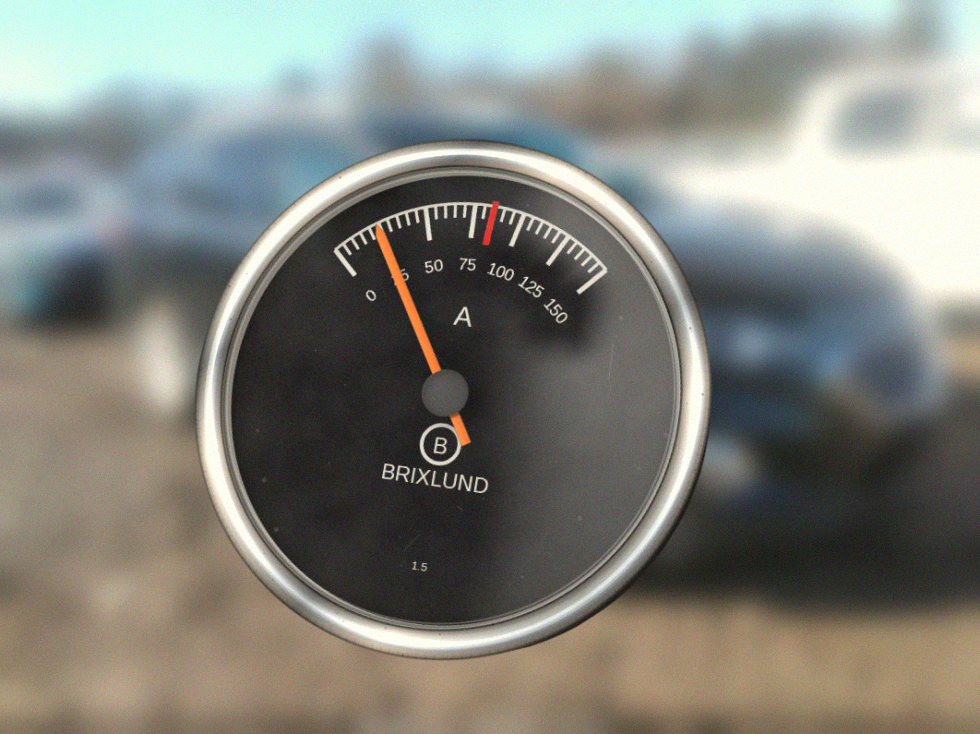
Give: 25 A
